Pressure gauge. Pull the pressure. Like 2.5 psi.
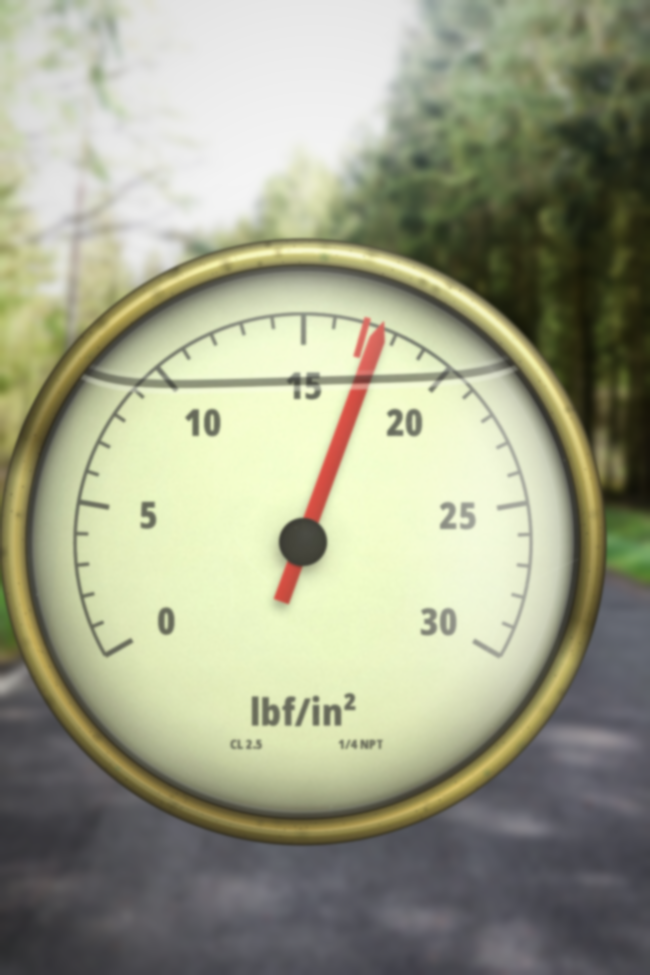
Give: 17.5 psi
